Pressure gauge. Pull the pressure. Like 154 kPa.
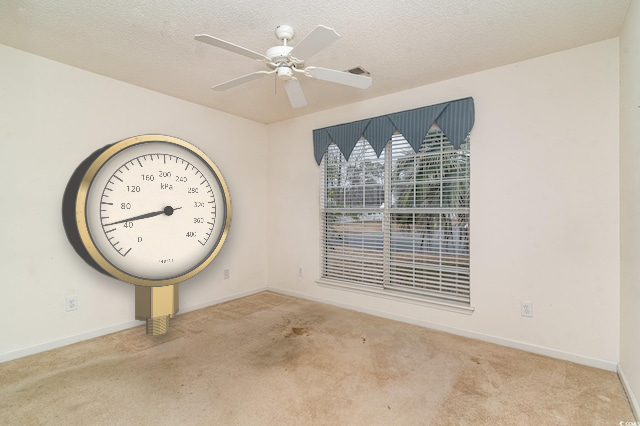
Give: 50 kPa
